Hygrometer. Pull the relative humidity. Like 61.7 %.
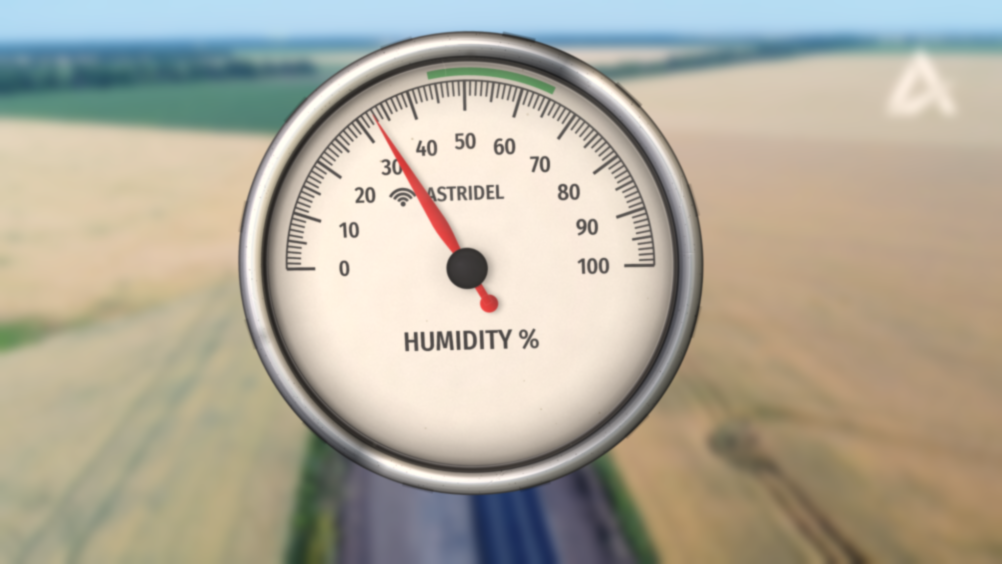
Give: 33 %
